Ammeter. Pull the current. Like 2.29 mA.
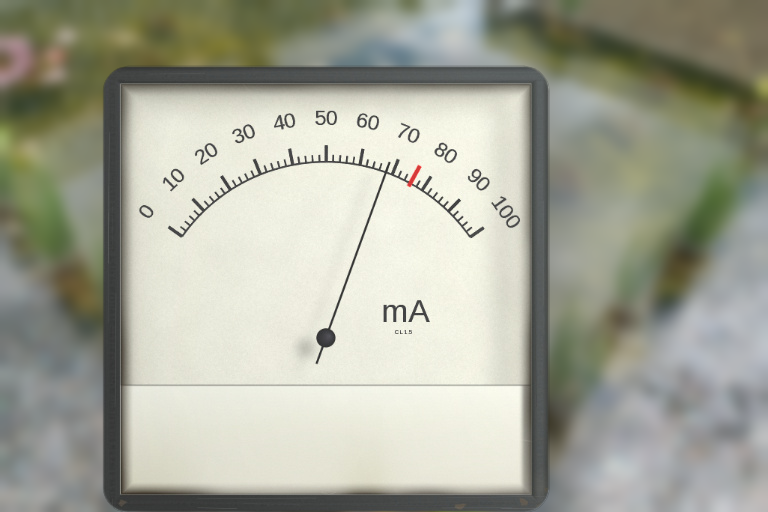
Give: 68 mA
